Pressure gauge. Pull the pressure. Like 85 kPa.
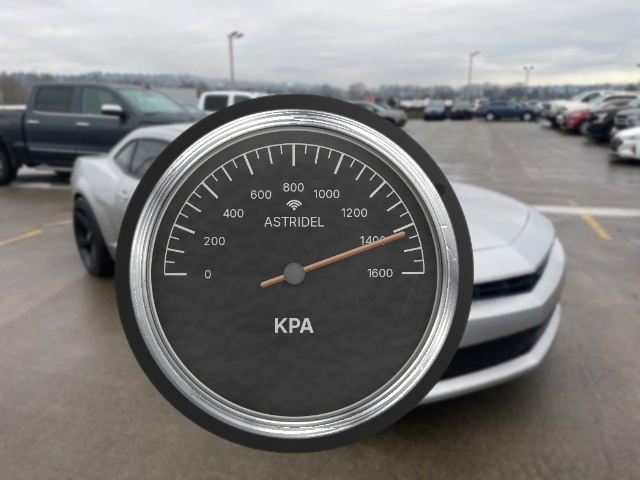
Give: 1425 kPa
